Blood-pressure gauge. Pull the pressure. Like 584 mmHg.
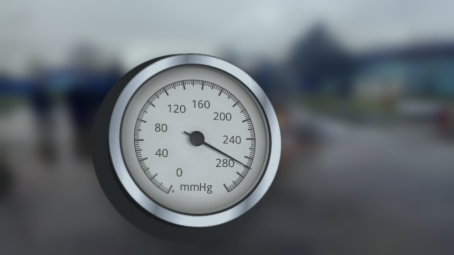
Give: 270 mmHg
